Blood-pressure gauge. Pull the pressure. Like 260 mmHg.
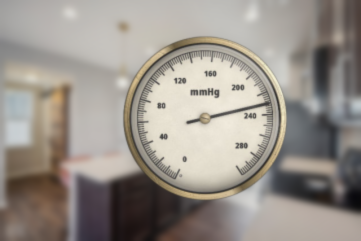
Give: 230 mmHg
